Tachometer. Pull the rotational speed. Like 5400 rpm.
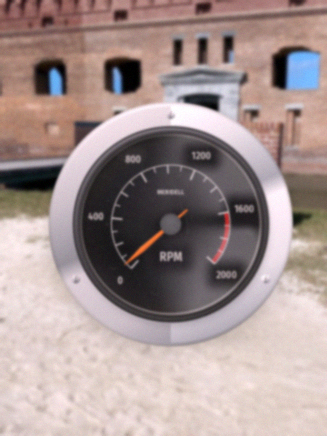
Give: 50 rpm
